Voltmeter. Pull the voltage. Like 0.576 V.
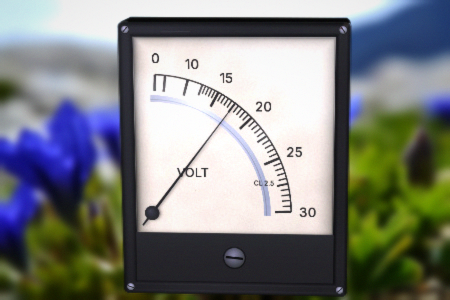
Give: 17.5 V
